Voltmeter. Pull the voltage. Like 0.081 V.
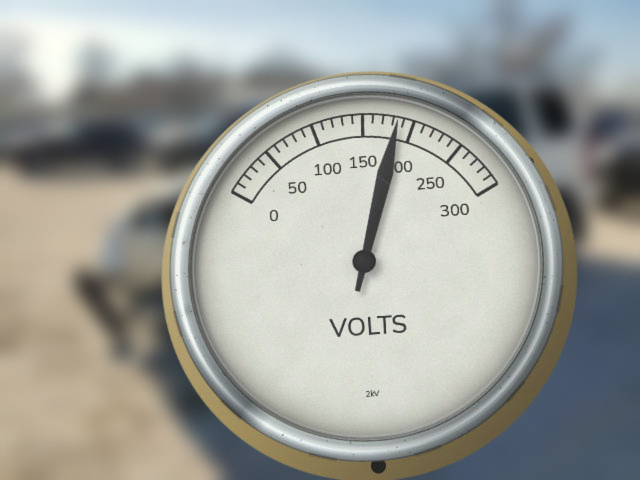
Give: 185 V
